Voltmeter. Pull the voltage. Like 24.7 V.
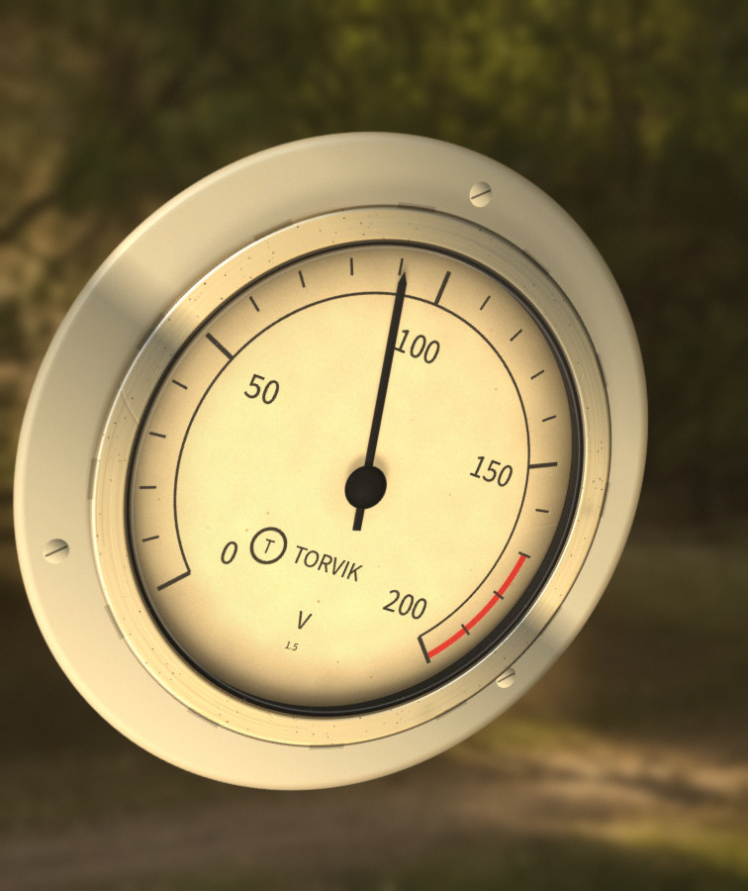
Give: 90 V
